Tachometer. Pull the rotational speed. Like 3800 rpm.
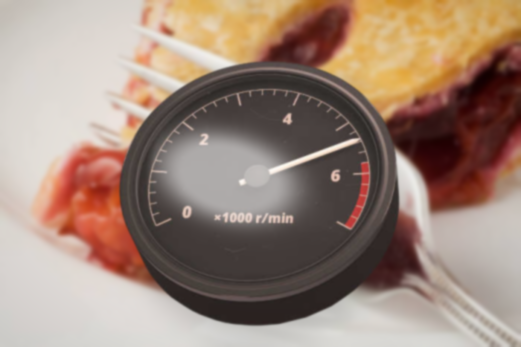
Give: 5400 rpm
